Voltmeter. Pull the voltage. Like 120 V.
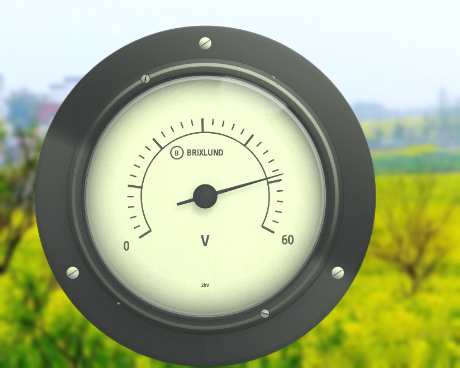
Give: 49 V
